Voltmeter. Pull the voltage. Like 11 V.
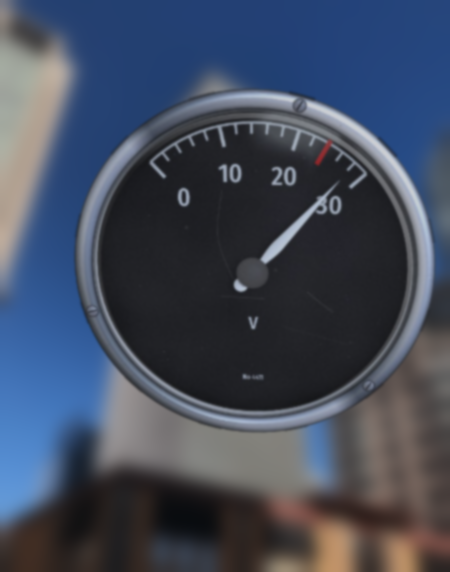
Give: 28 V
